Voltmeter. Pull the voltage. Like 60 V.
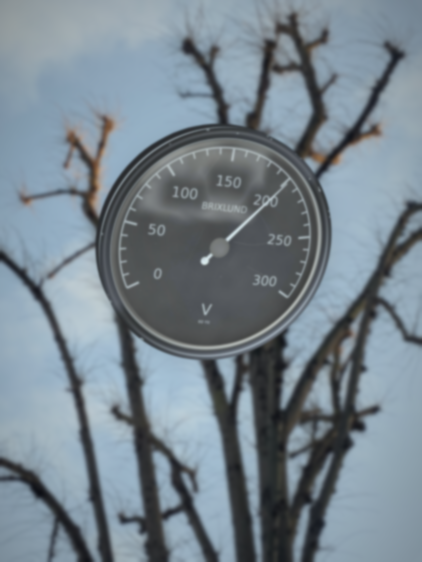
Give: 200 V
